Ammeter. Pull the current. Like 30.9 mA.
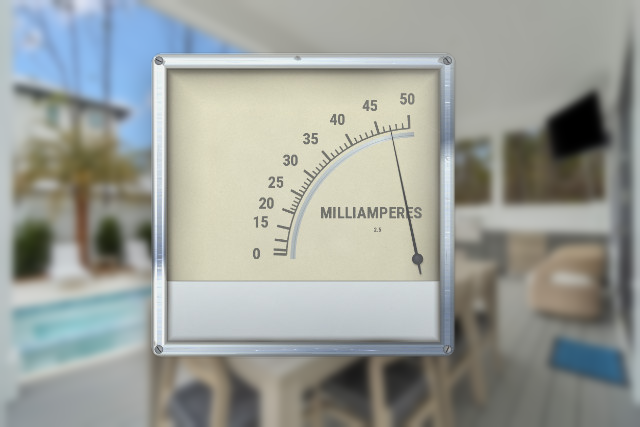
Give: 47 mA
